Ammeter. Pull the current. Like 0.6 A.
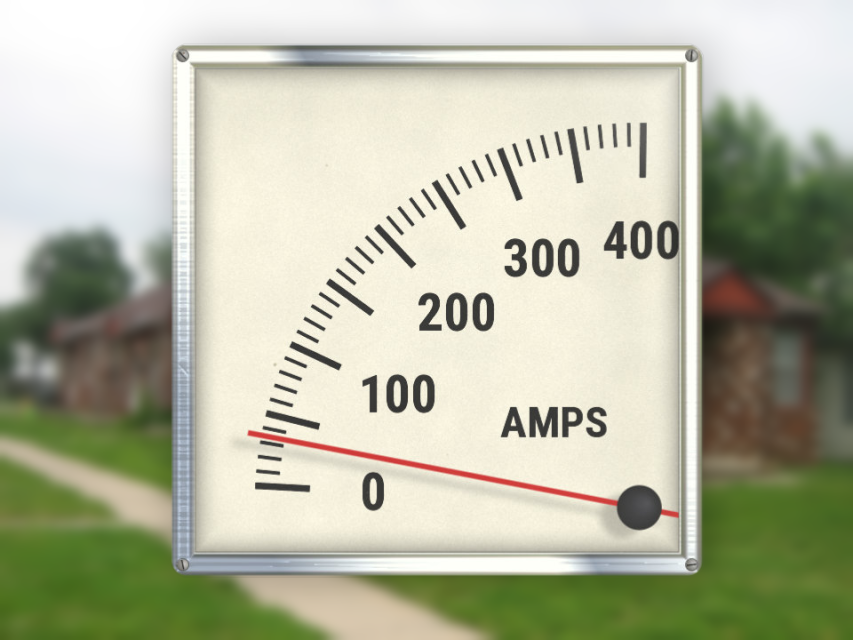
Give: 35 A
